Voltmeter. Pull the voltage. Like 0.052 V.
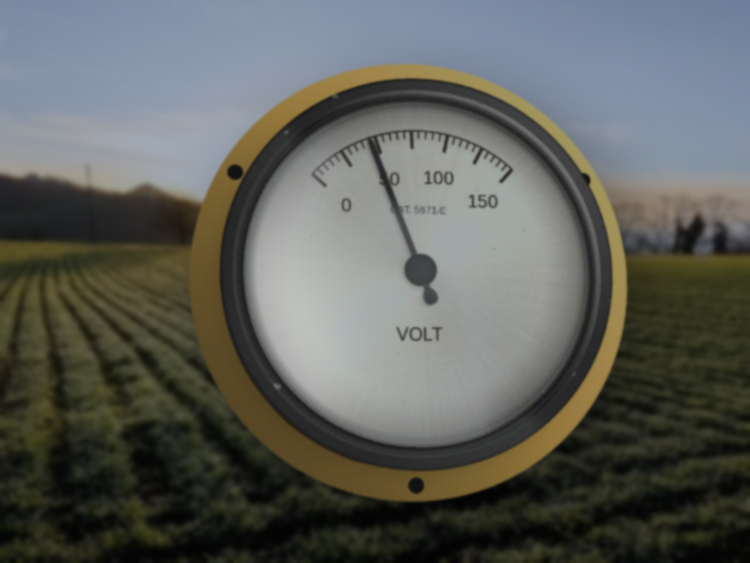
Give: 45 V
